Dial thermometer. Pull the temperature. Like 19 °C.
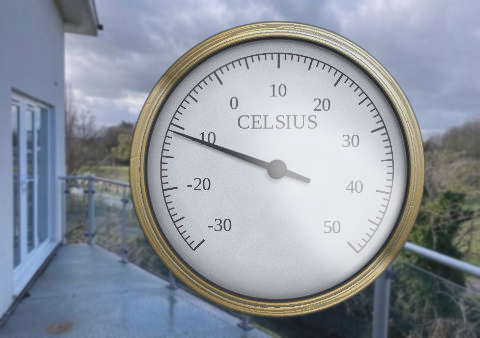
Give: -11 °C
